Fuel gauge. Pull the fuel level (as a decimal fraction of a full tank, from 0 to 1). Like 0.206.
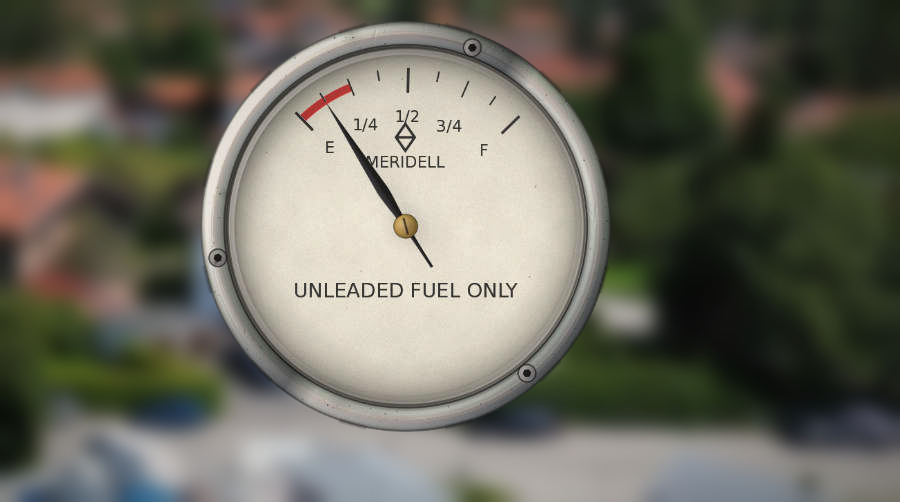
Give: 0.125
